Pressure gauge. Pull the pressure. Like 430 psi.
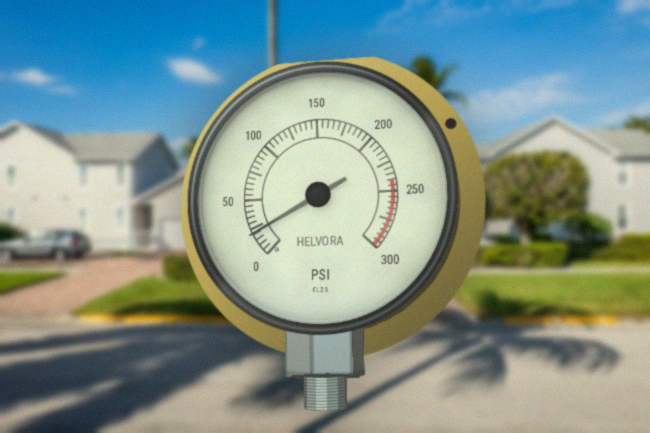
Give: 20 psi
